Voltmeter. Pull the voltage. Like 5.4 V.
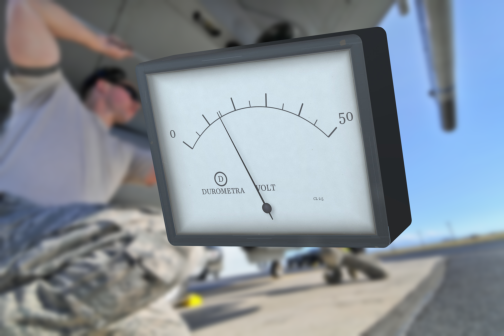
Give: 15 V
